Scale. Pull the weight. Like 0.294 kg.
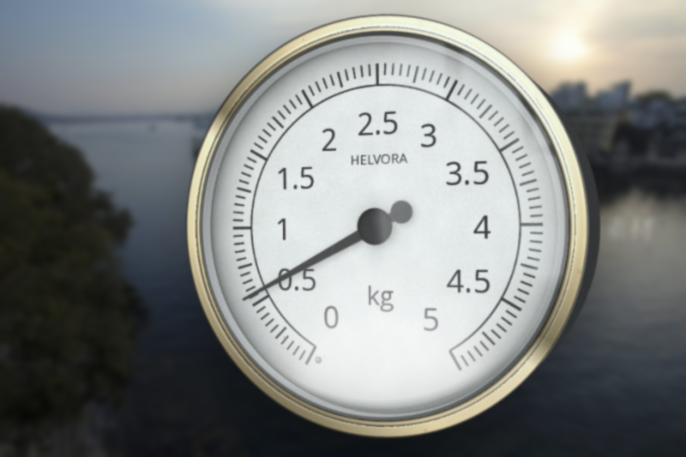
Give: 0.55 kg
